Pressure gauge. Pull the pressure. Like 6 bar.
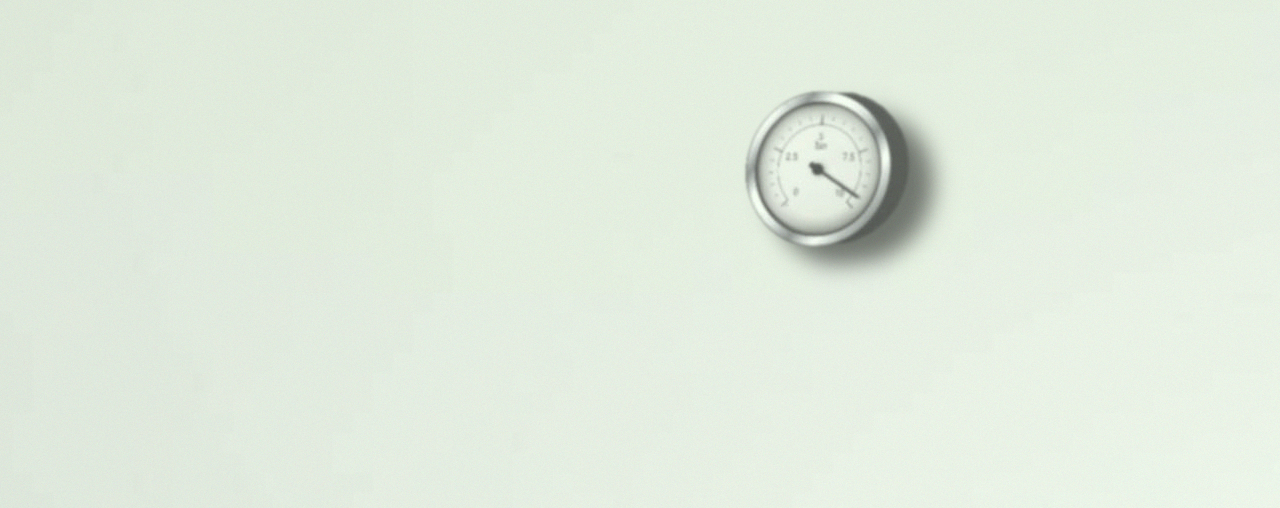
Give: 9.5 bar
